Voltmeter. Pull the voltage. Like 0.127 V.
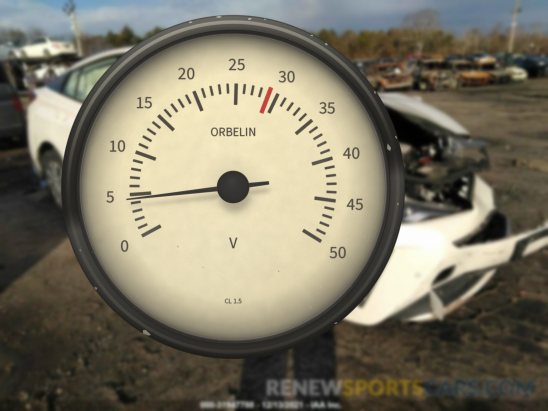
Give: 4.5 V
